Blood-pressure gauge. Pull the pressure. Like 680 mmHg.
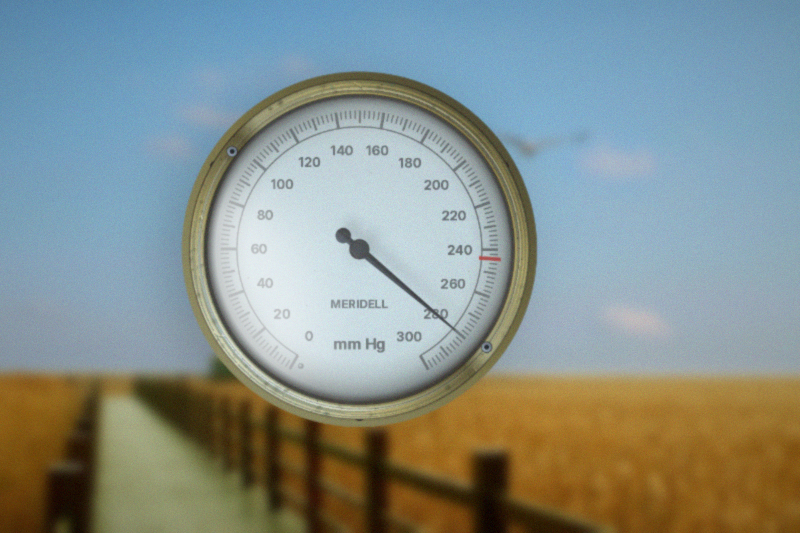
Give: 280 mmHg
